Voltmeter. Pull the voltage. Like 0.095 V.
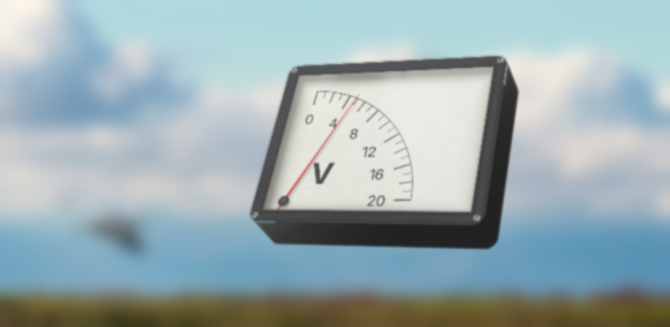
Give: 5 V
